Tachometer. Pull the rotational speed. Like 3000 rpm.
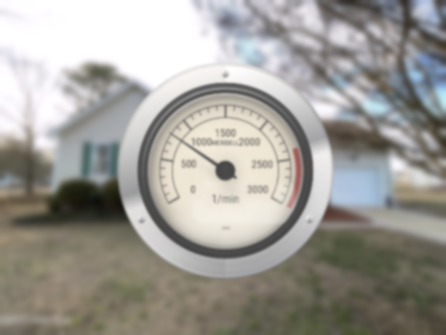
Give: 800 rpm
